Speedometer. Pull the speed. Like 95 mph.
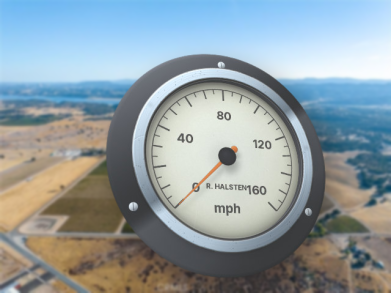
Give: 0 mph
